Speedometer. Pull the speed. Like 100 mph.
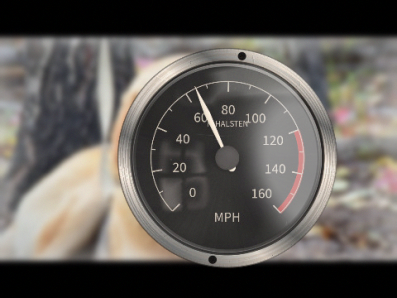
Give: 65 mph
